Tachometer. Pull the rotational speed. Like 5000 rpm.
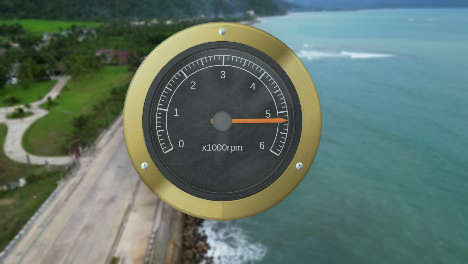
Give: 5200 rpm
